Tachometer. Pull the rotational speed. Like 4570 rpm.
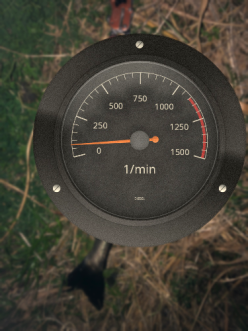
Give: 75 rpm
